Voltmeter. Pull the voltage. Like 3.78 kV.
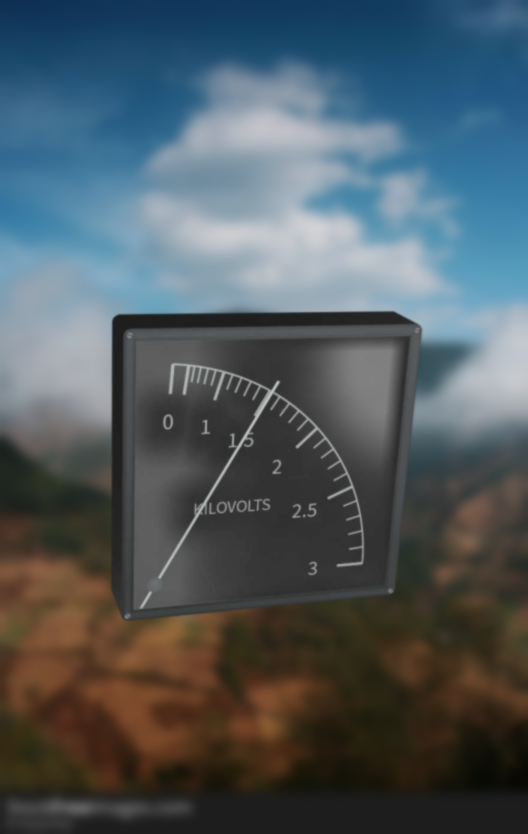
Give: 1.5 kV
